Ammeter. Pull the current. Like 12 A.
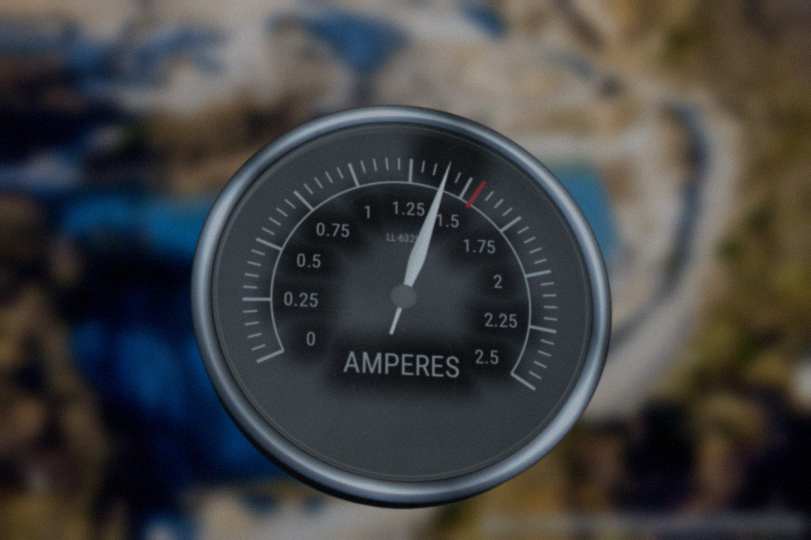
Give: 1.4 A
